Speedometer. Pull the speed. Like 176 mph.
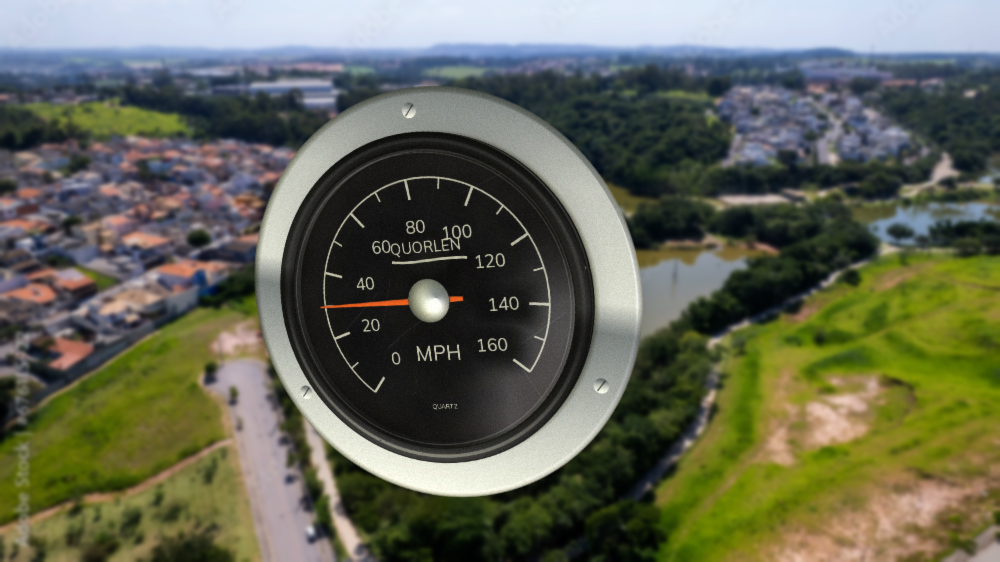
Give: 30 mph
